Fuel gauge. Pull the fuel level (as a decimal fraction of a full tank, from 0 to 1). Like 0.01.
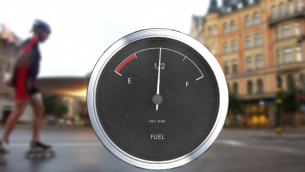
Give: 0.5
